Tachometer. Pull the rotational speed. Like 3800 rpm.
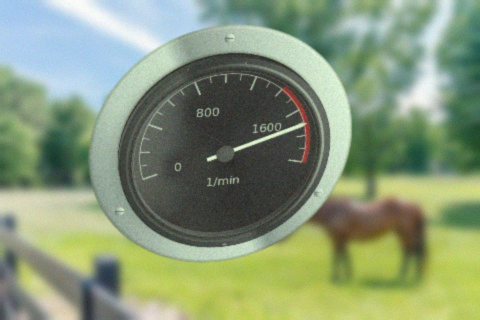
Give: 1700 rpm
